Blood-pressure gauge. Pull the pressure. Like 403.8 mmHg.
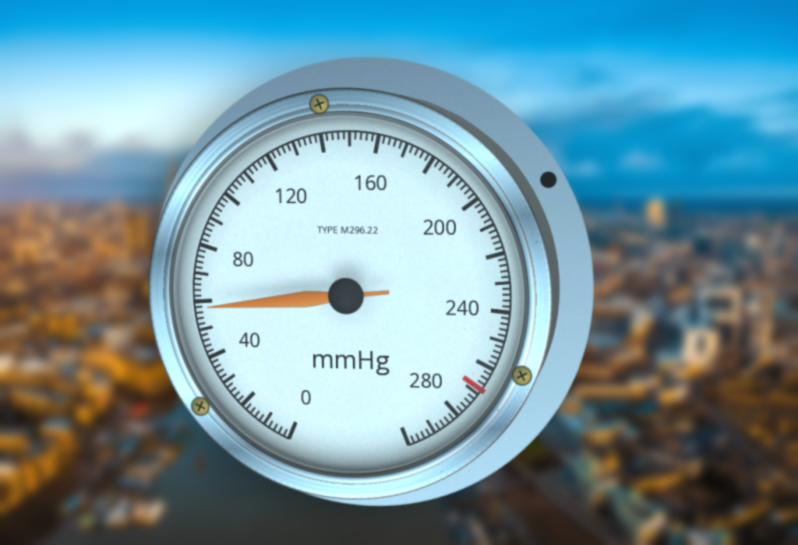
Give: 58 mmHg
